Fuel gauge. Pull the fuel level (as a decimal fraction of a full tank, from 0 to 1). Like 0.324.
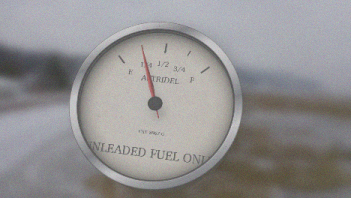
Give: 0.25
